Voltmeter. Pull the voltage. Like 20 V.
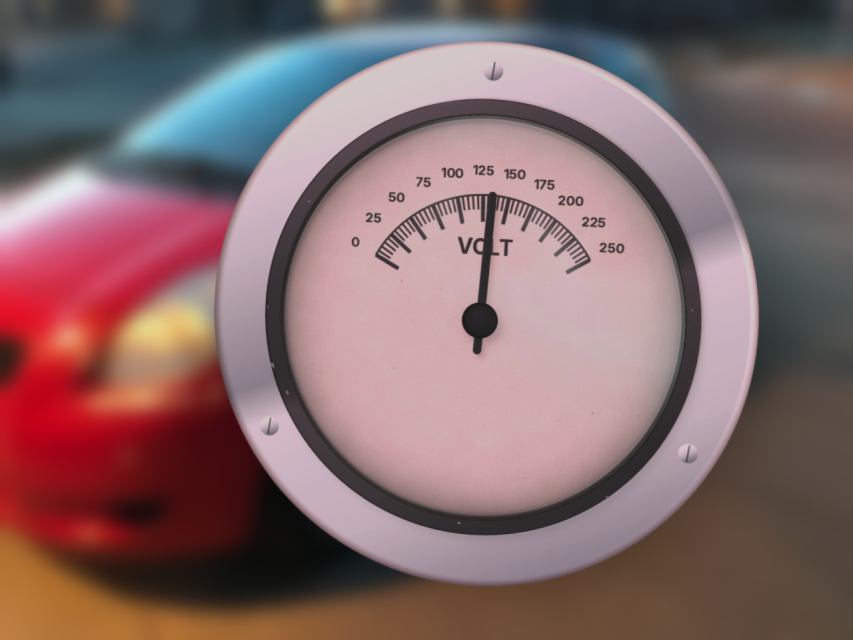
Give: 135 V
